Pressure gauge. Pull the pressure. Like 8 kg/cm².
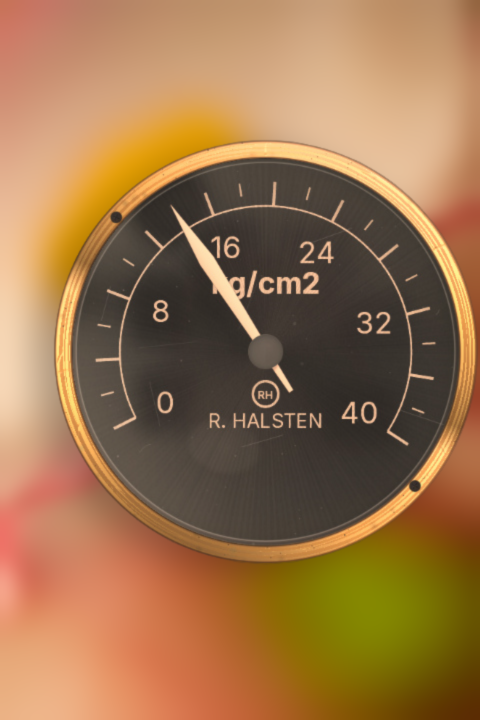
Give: 14 kg/cm²
